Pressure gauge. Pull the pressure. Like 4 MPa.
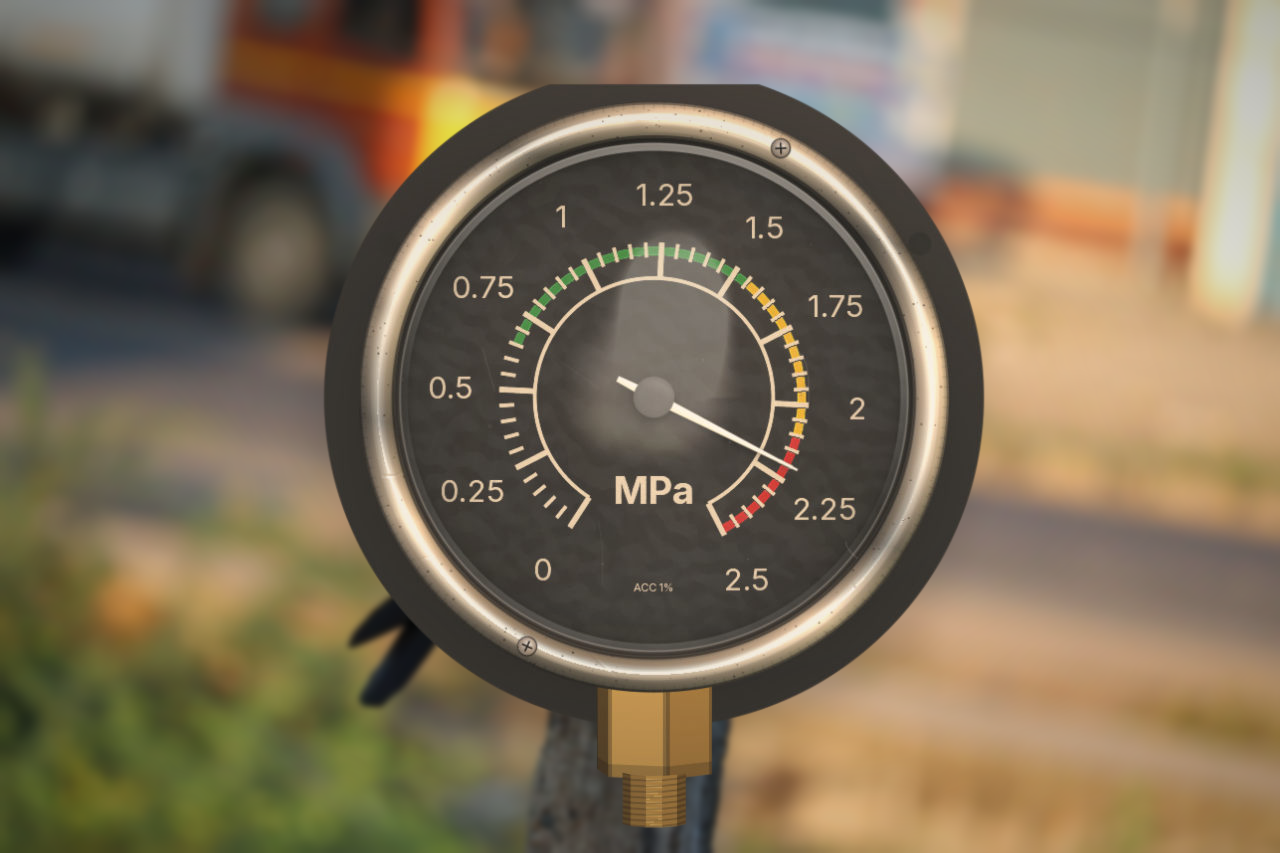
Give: 2.2 MPa
